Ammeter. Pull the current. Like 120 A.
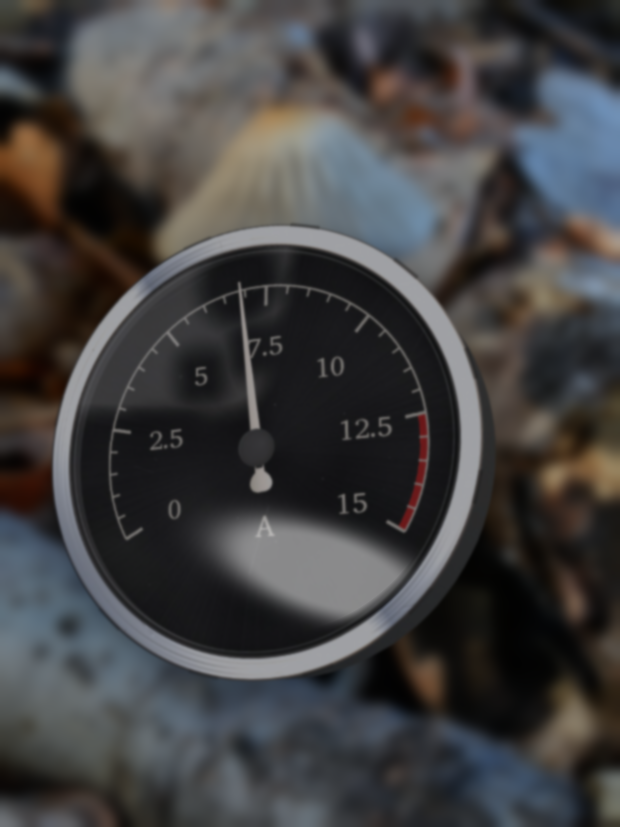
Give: 7 A
